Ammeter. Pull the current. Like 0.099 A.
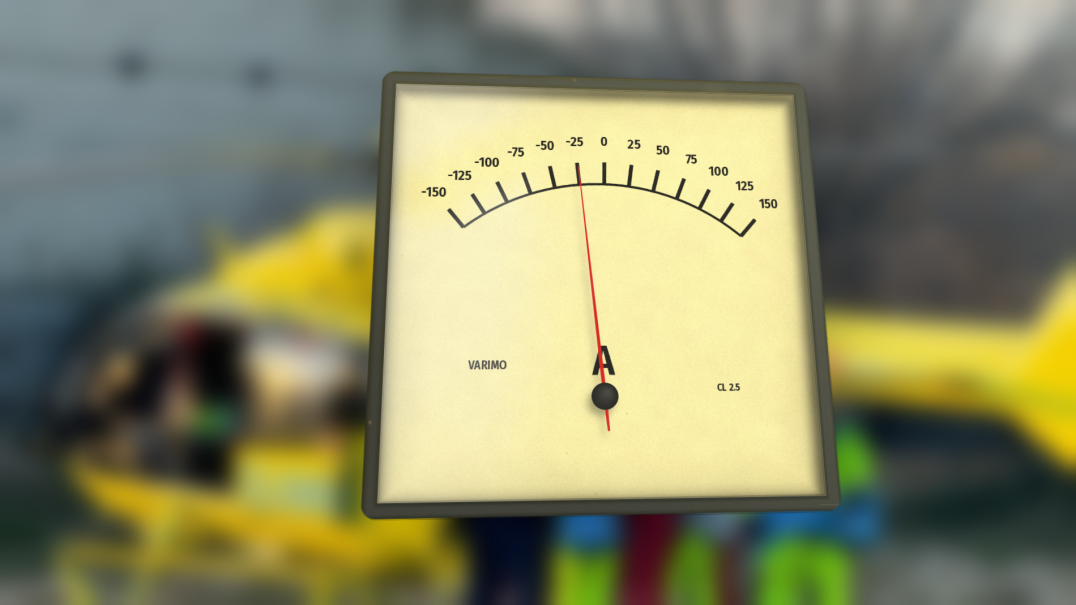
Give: -25 A
